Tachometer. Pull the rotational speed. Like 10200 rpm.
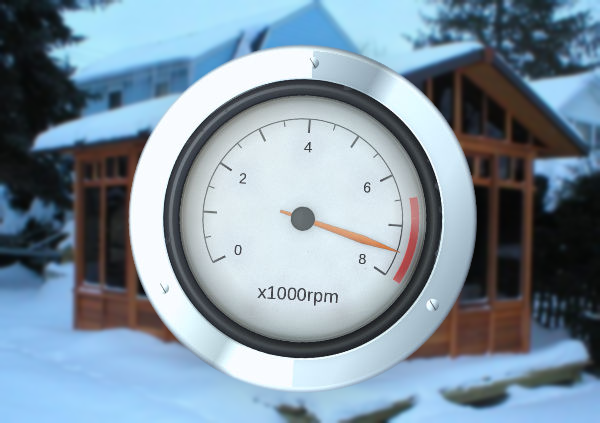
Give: 7500 rpm
